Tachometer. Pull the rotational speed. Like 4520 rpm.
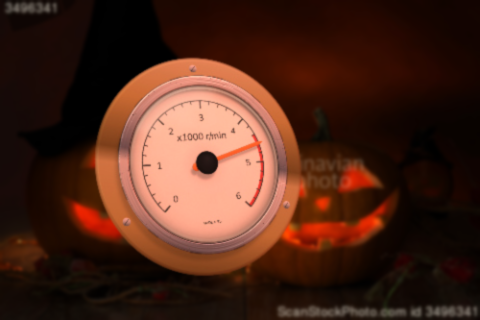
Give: 4600 rpm
